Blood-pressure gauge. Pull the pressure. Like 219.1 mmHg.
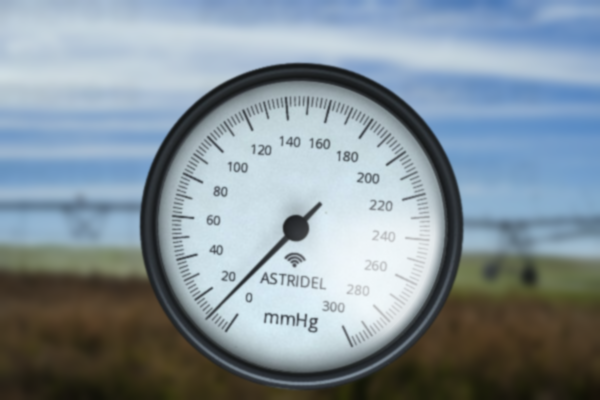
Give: 10 mmHg
